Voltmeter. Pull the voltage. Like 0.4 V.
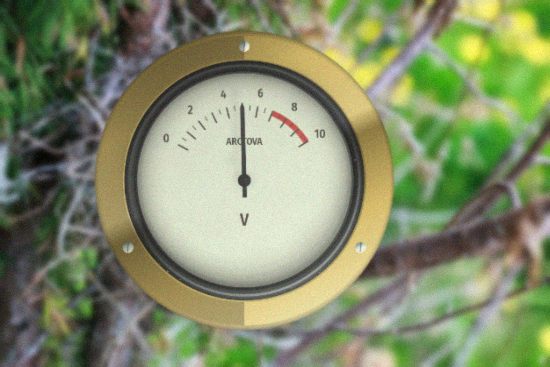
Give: 5 V
